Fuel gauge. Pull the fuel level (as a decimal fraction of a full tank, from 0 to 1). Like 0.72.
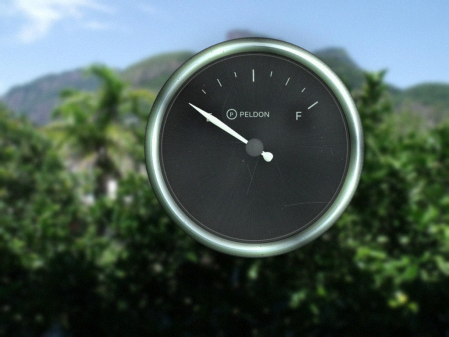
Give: 0
